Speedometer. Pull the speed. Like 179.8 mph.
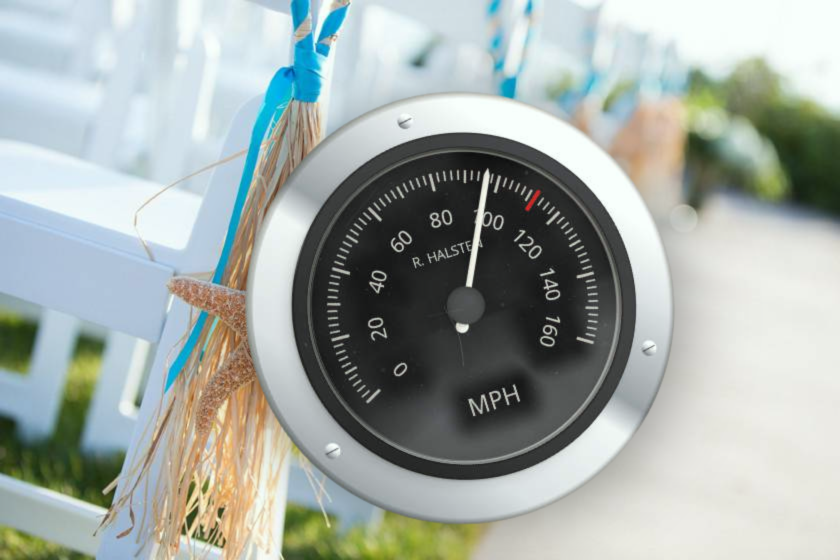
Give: 96 mph
